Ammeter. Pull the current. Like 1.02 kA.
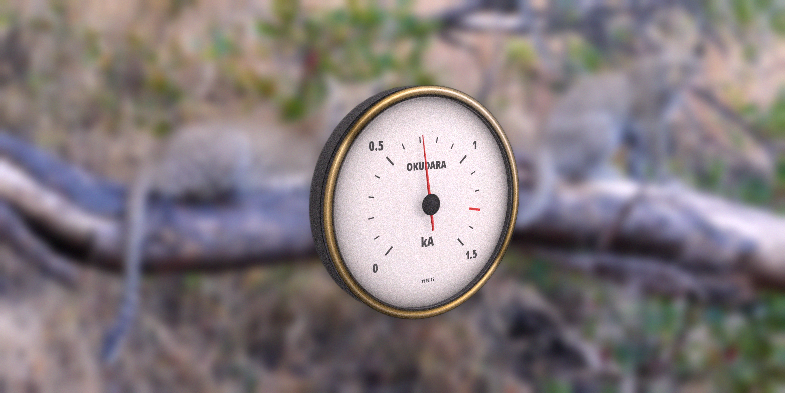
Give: 0.7 kA
